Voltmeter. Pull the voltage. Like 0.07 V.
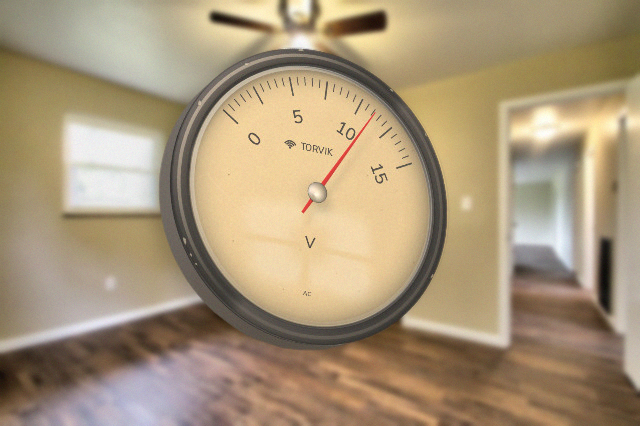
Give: 11 V
